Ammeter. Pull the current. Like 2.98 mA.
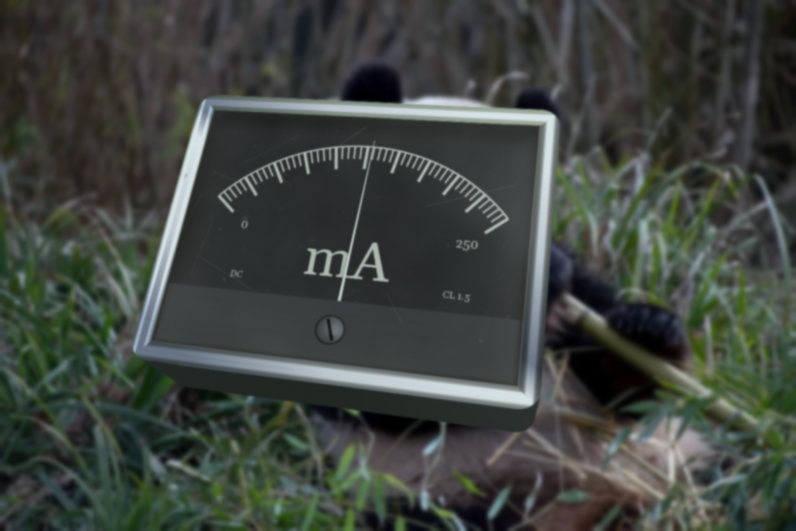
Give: 130 mA
